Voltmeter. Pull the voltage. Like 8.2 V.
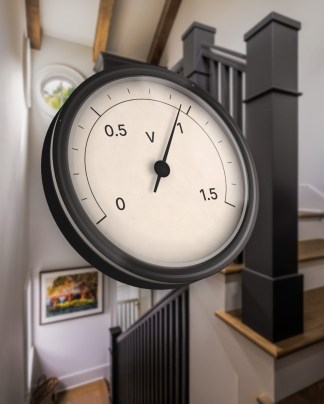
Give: 0.95 V
